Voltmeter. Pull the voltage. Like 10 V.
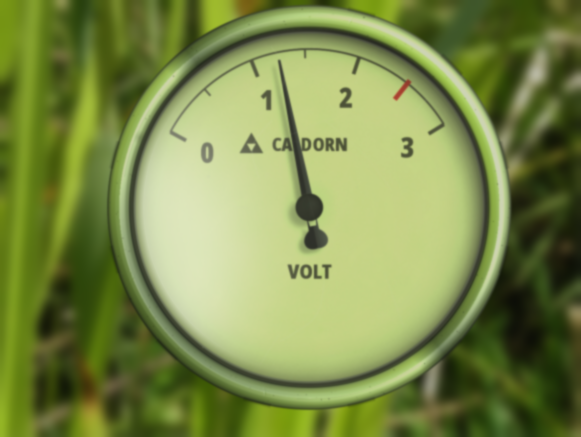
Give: 1.25 V
